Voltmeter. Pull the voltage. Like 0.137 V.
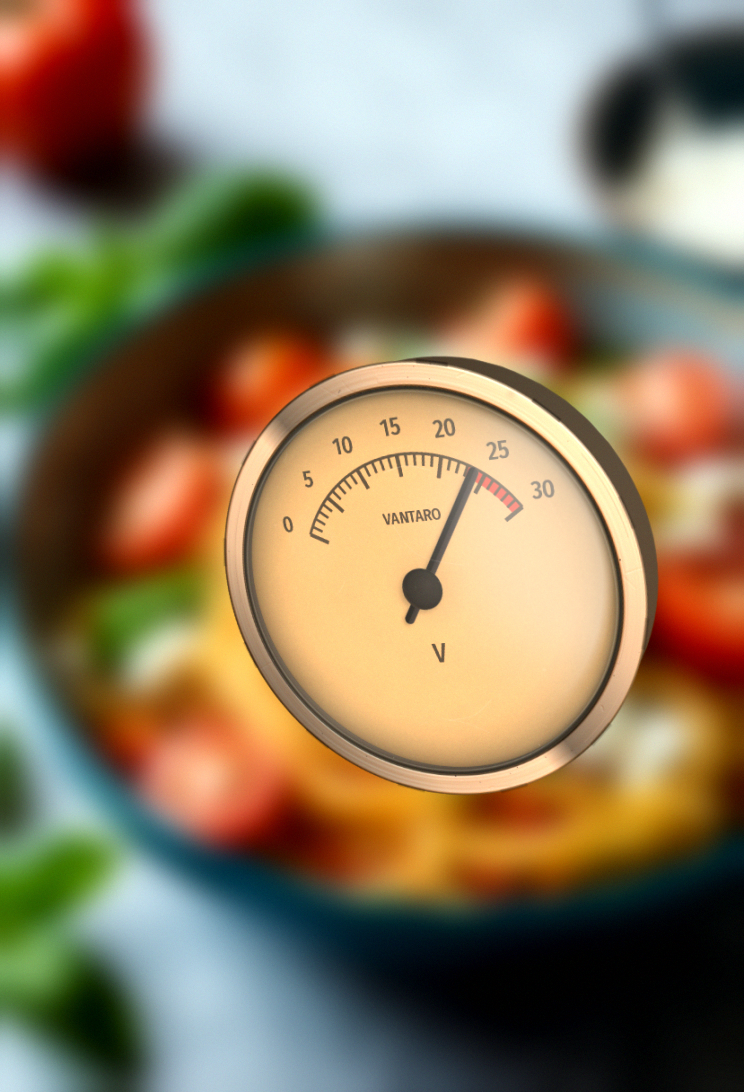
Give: 24 V
